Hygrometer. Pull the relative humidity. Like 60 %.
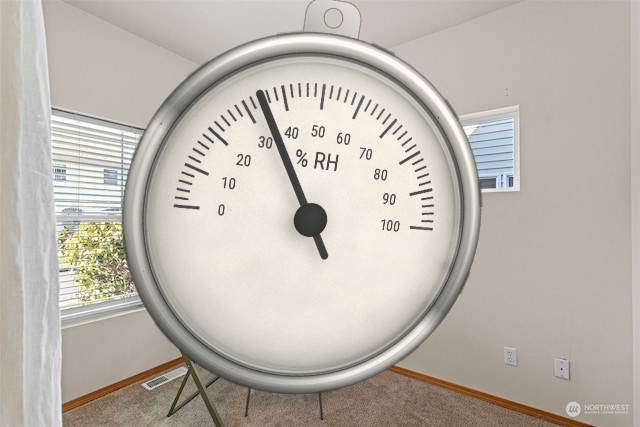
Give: 34 %
